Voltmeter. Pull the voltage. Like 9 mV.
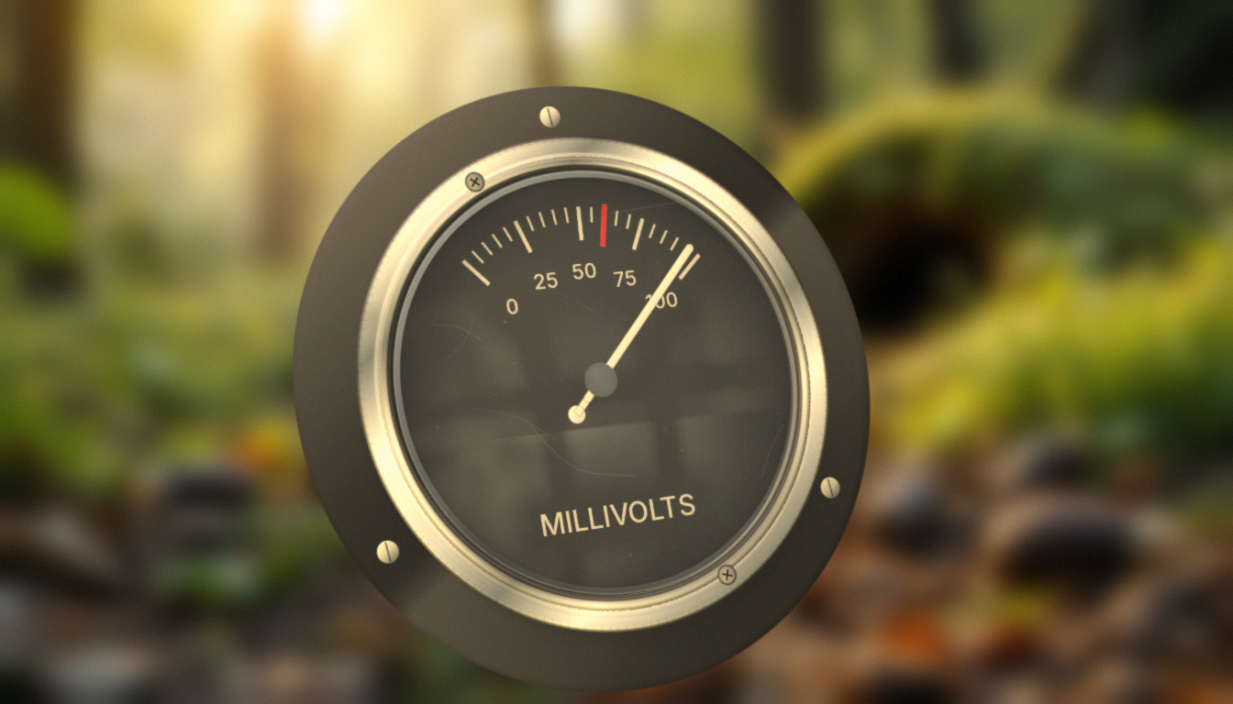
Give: 95 mV
